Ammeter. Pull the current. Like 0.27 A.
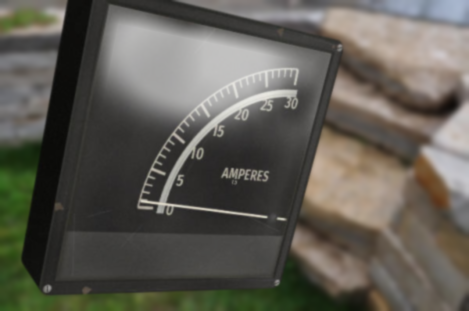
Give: 1 A
